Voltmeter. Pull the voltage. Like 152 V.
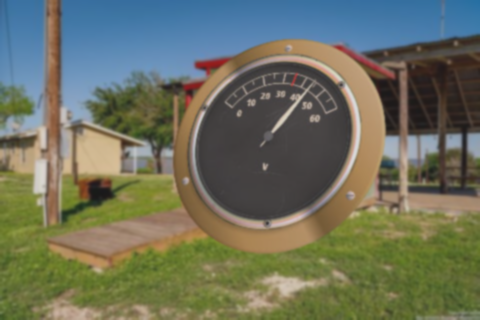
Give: 45 V
